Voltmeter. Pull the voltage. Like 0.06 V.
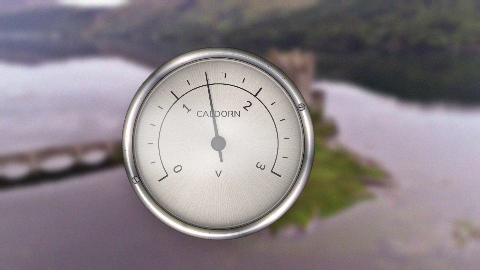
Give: 1.4 V
